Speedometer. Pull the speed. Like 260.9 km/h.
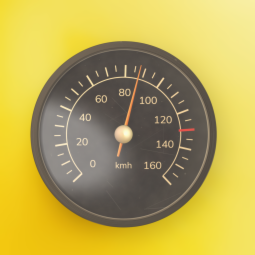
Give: 87.5 km/h
